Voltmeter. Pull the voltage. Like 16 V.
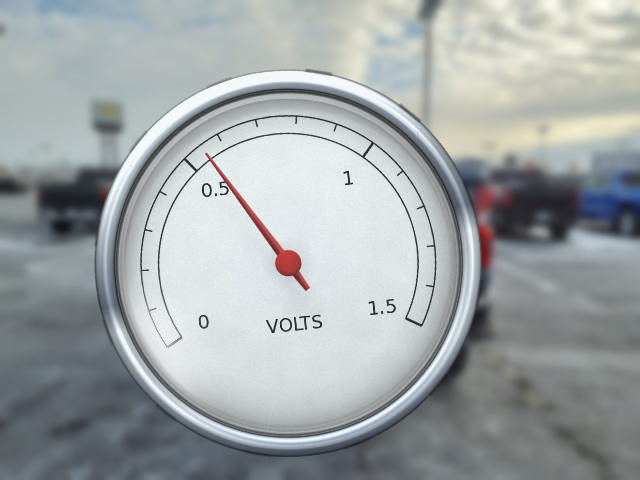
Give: 0.55 V
